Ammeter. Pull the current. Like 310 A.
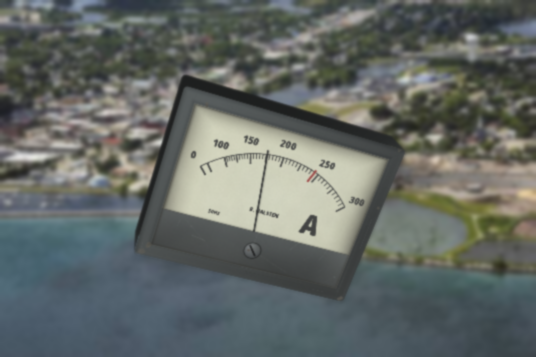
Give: 175 A
